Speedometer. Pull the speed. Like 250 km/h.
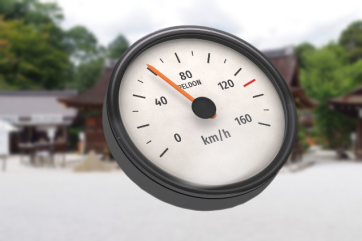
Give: 60 km/h
